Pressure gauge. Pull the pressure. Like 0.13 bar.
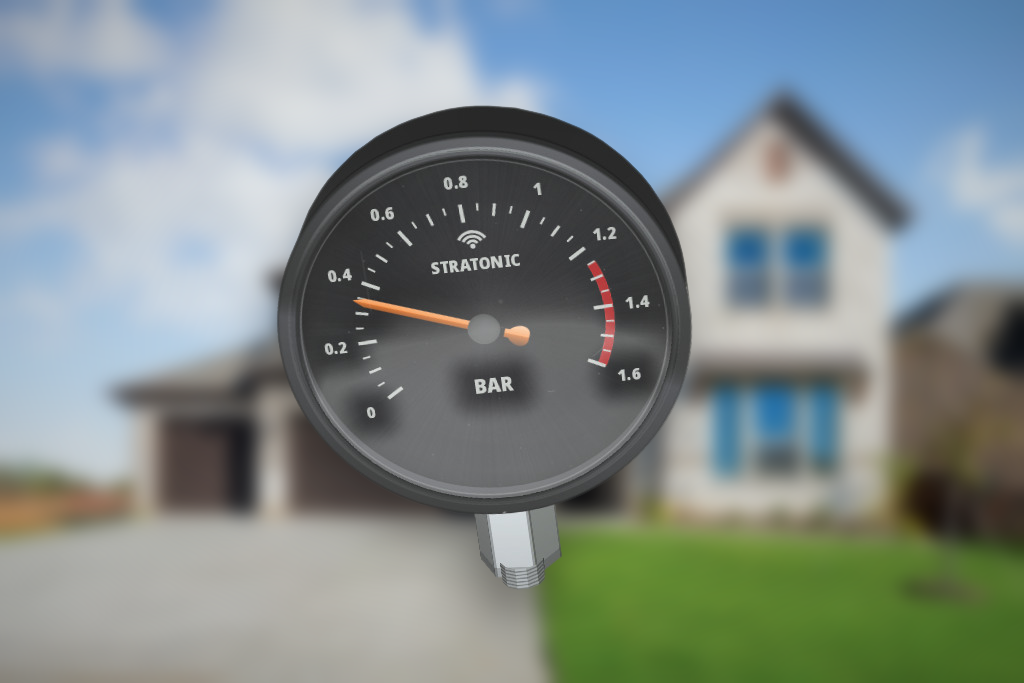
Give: 0.35 bar
